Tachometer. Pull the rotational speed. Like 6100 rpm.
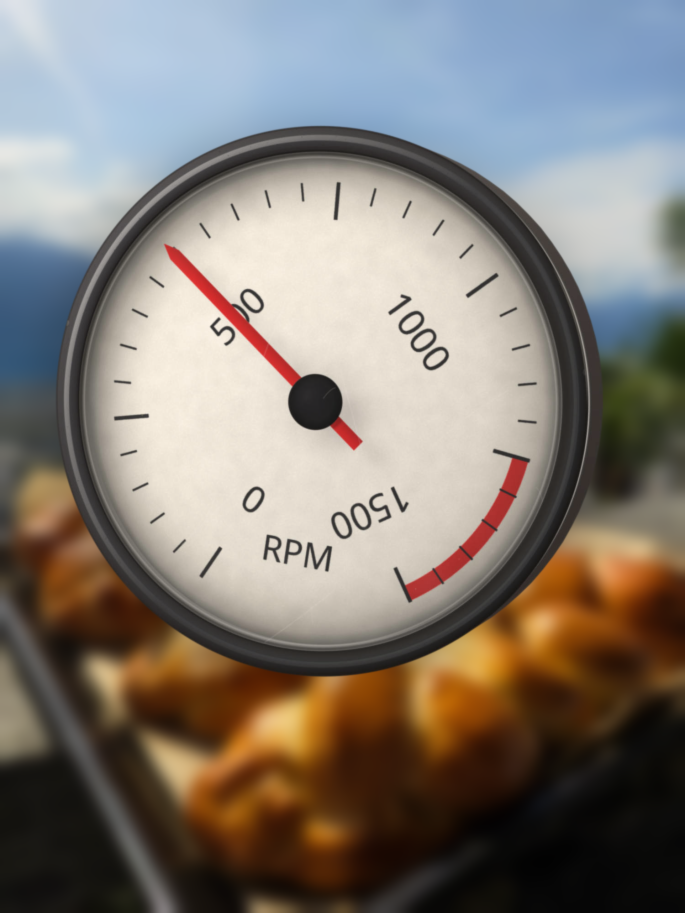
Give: 500 rpm
